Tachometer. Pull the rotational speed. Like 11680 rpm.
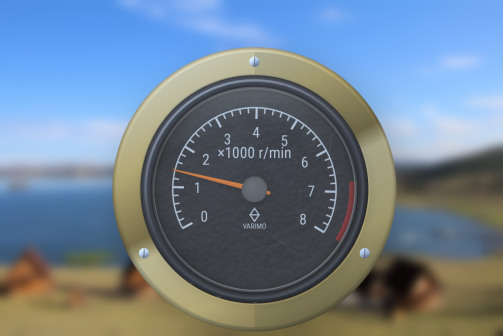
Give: 1400 rpm
